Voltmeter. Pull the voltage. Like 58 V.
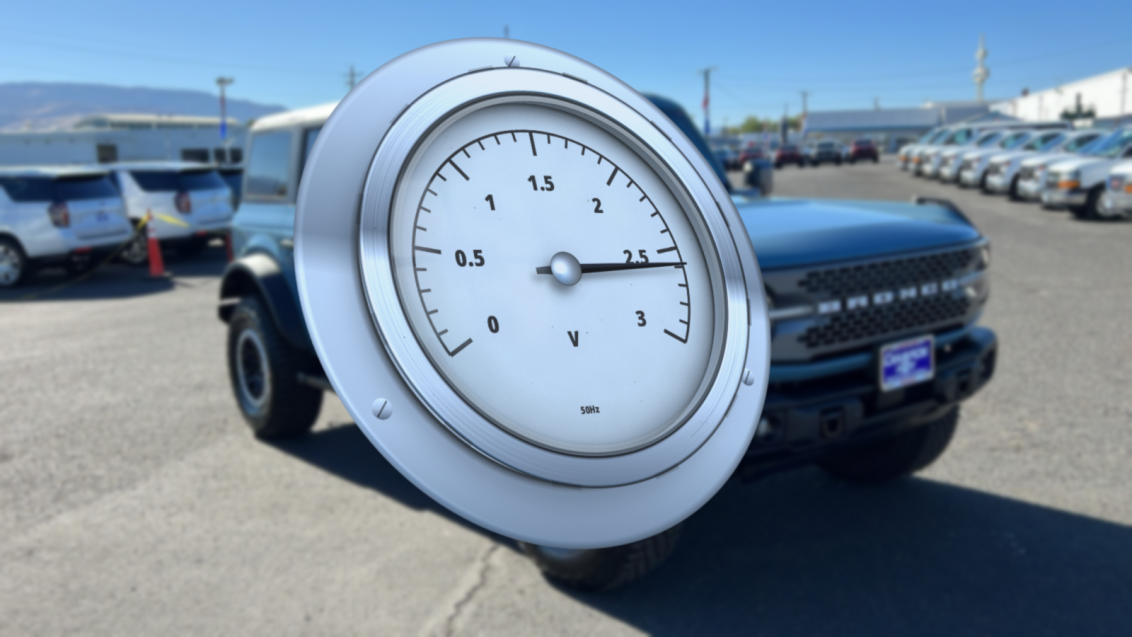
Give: 2.6 V
